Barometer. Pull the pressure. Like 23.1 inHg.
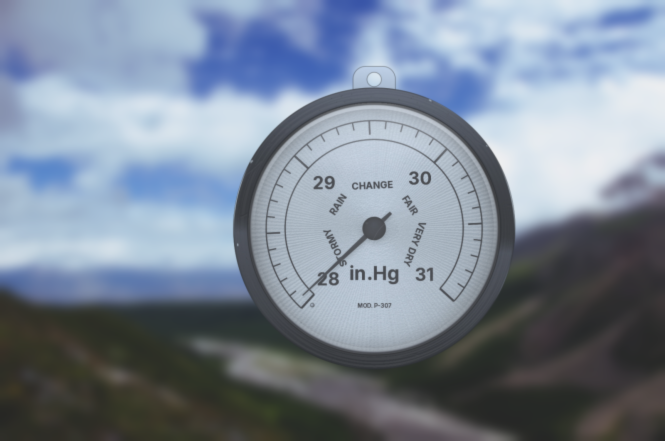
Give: 28.05 inHg
